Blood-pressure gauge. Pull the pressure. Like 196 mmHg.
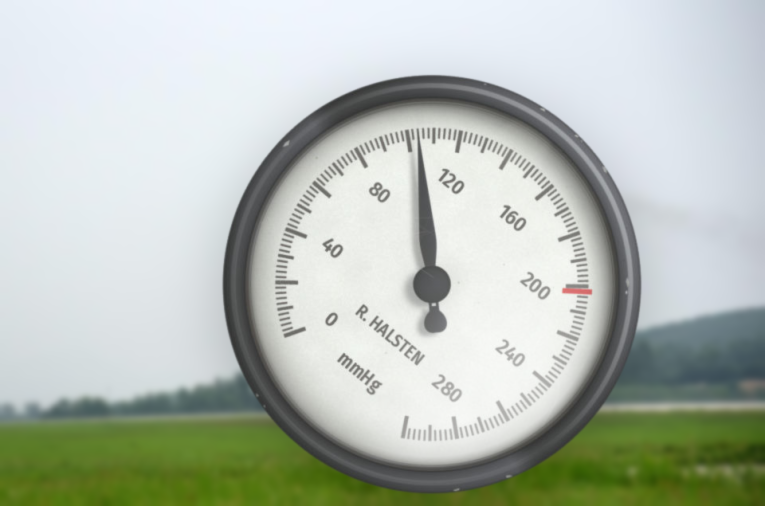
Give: 104 mmHg
